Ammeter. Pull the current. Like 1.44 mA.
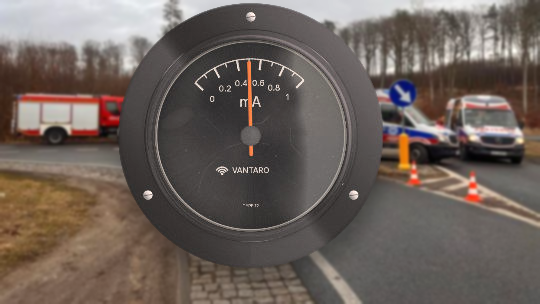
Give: 0.5 mA
